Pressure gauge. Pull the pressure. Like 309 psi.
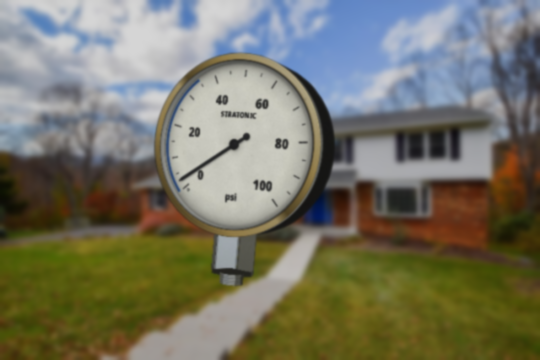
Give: 2.5 psi
